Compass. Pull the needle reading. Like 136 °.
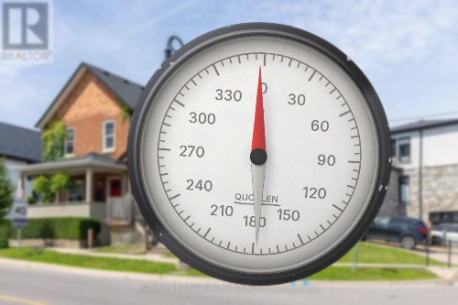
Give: 357.5 °
